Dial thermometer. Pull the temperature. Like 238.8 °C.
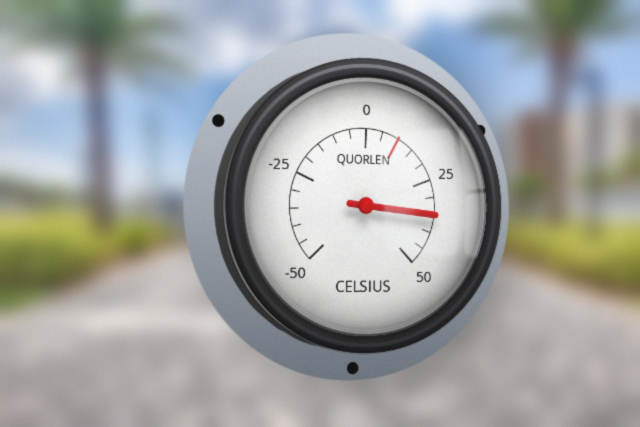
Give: 35 °C
